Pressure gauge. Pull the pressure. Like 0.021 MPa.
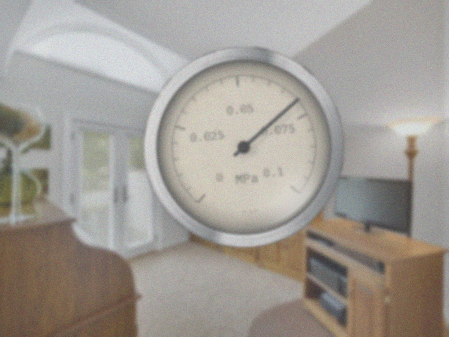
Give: 0.07 MPa
